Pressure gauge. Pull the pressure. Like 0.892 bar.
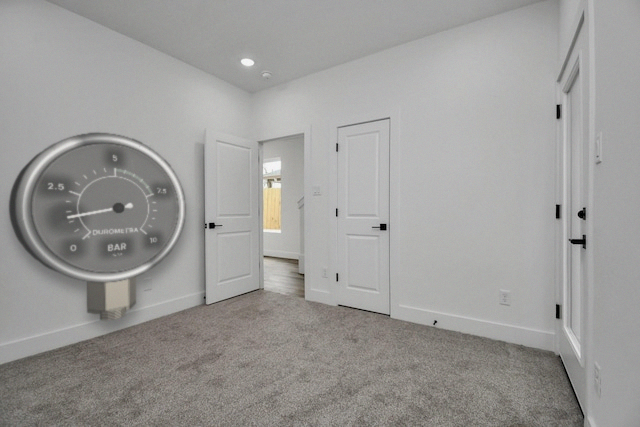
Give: 1.25 bar
